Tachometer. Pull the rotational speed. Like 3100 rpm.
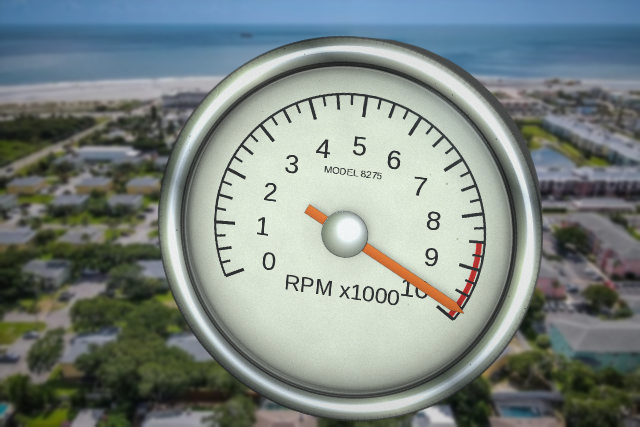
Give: 9750 rpm
